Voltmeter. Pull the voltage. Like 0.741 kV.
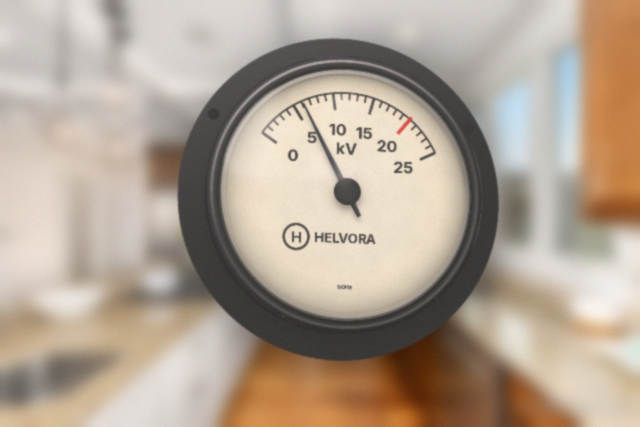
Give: 6 kV
